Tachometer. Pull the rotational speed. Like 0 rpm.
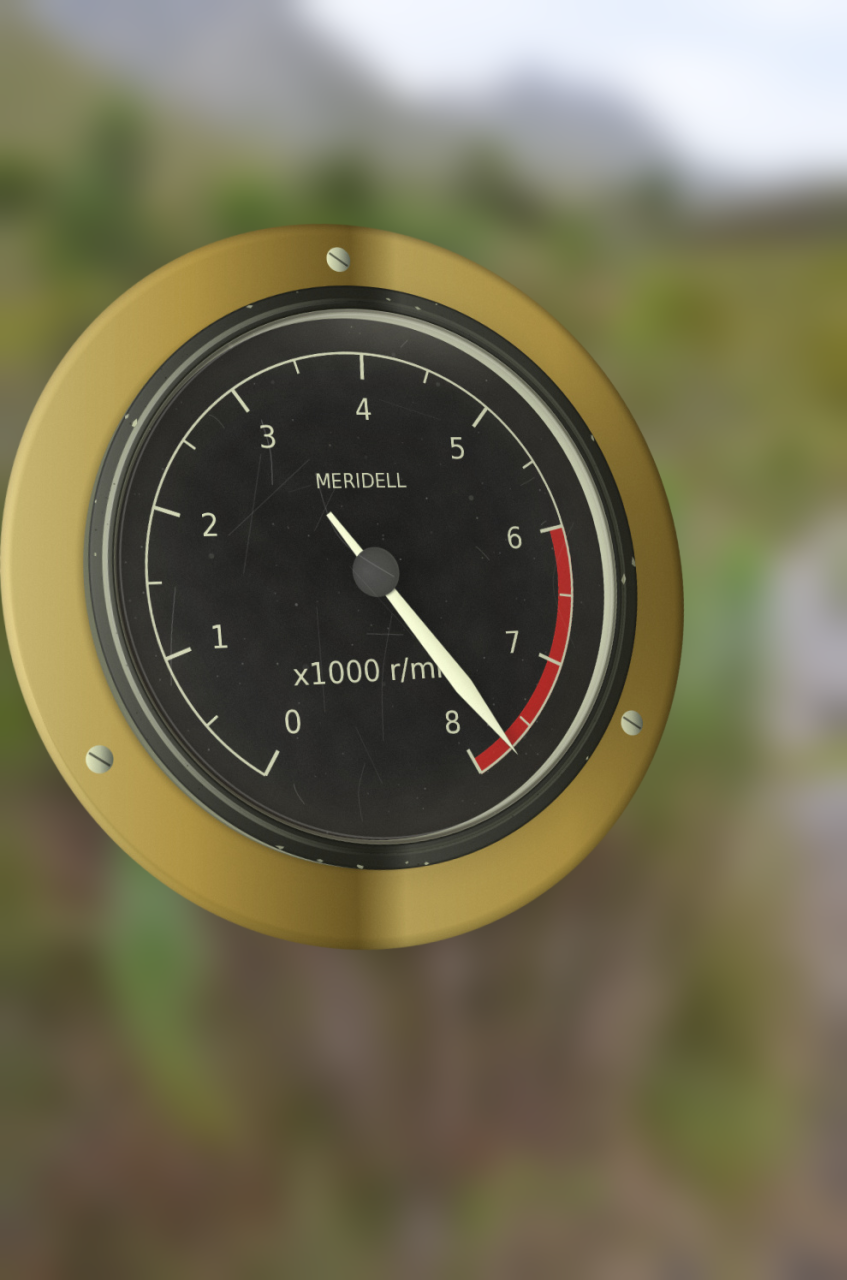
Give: 7750 rpm
